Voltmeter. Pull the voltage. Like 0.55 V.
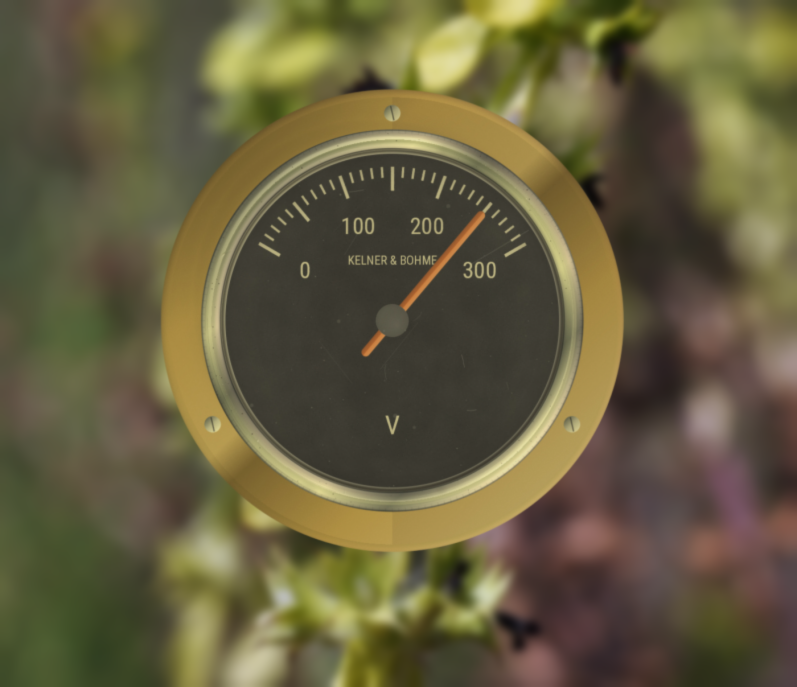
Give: 250 V
